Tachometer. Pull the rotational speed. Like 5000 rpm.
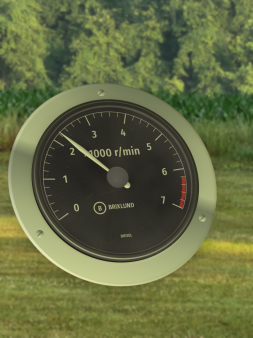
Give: 2200 rpm
